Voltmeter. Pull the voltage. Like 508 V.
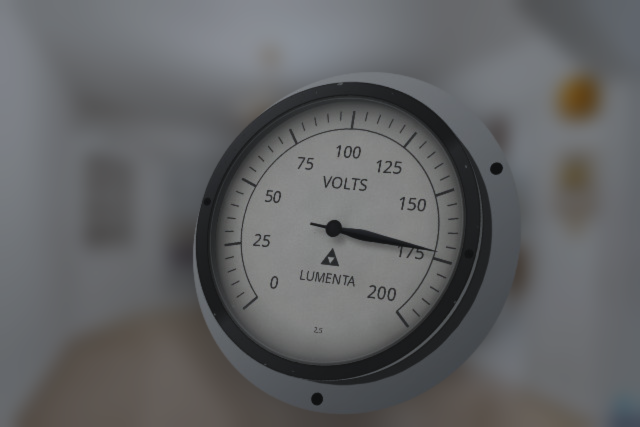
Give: 172.5 V
